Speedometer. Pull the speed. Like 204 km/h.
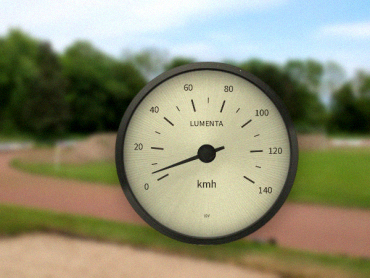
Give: 5 km/h
